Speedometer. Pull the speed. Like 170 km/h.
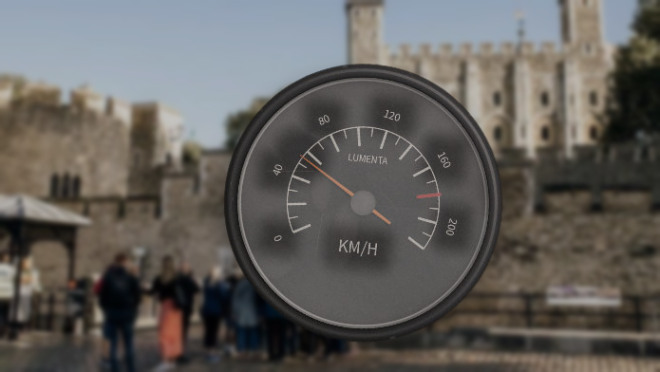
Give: 55 km/h
